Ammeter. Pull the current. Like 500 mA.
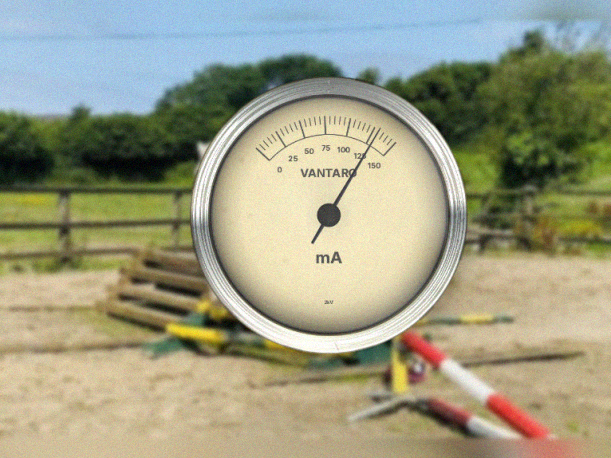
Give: 130 mA
